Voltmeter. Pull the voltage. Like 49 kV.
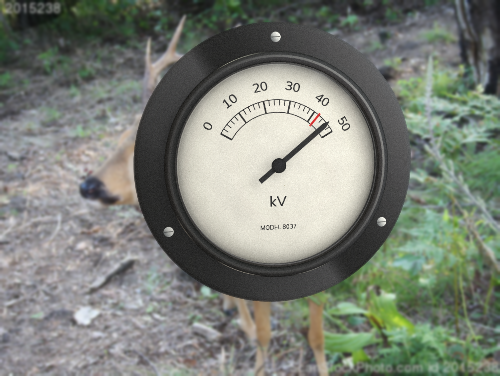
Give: 46 kV
